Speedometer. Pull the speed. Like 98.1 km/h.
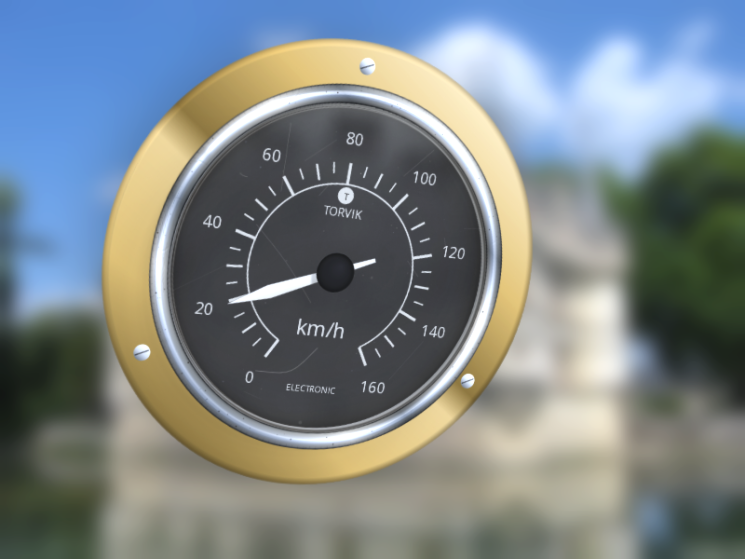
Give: 20 km/h
